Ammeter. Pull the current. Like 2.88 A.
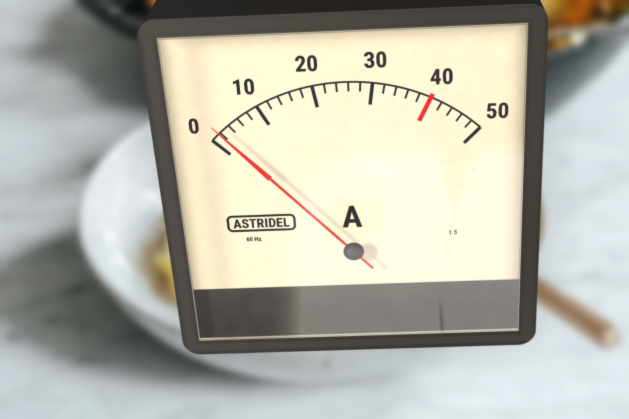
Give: 2 A
